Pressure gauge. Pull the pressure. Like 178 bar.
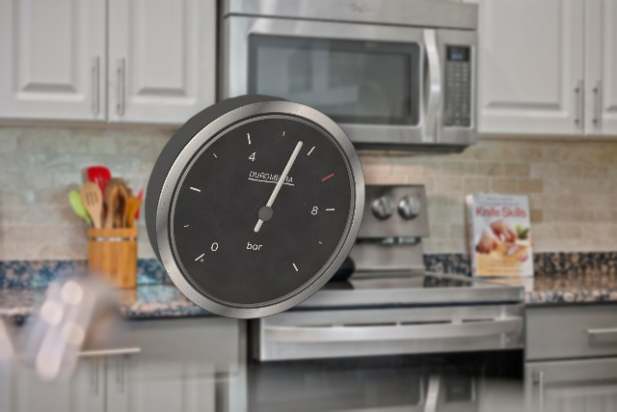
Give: 5.5 bar
